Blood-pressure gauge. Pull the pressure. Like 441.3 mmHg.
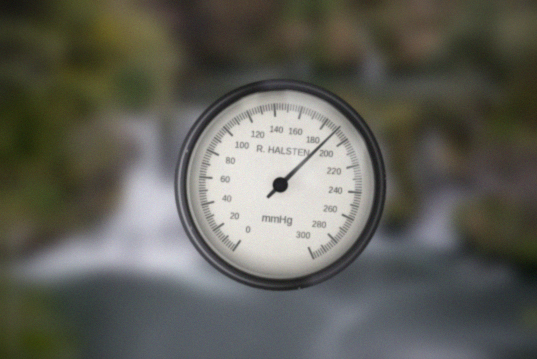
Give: 190 mmHg
